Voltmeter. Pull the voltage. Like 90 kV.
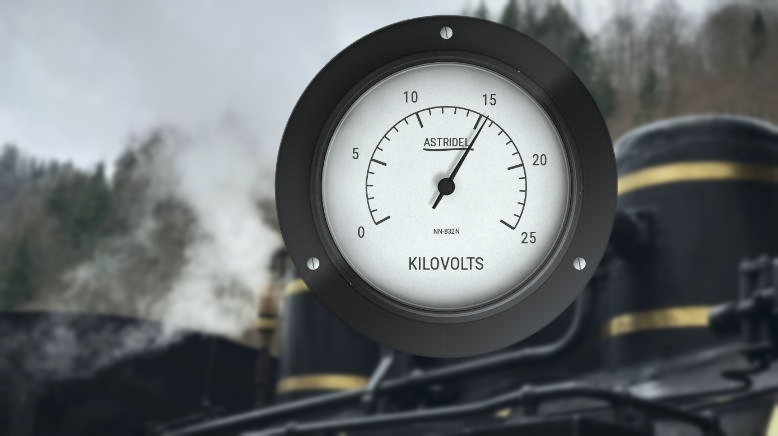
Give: 15.5 kV
